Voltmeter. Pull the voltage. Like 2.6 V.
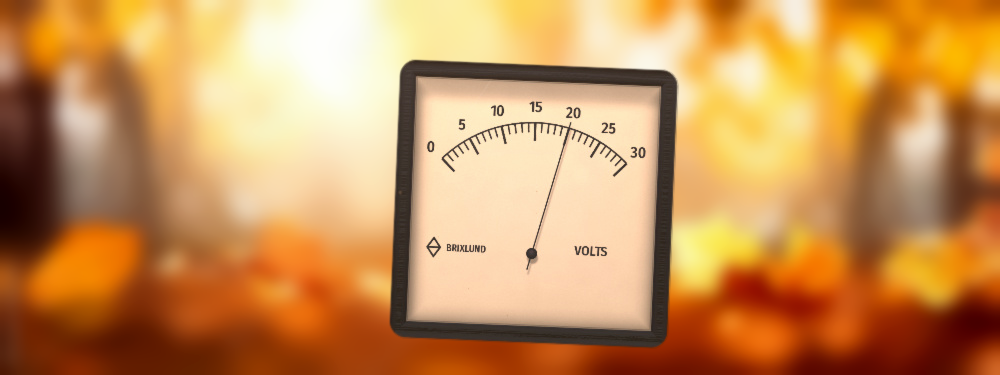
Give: 20 V
